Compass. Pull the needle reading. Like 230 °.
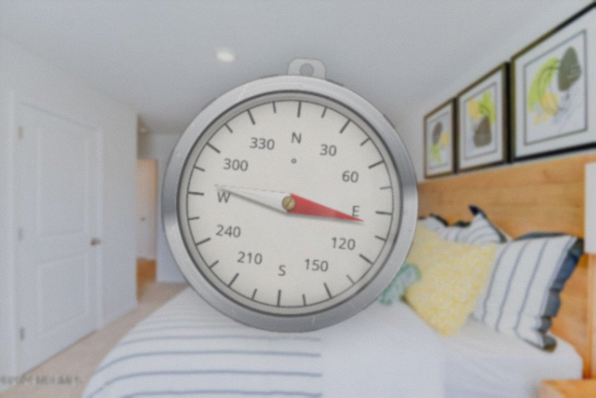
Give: 97.5 °
